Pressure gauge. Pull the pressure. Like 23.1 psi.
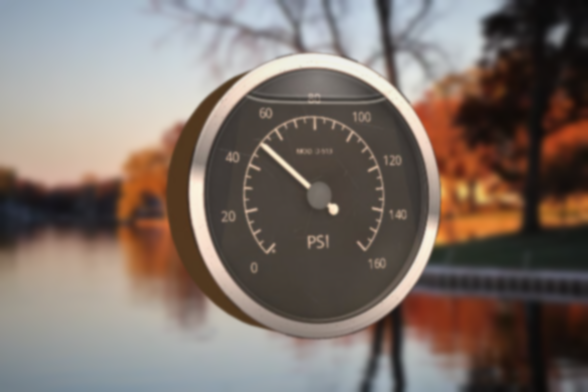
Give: 50 psi
